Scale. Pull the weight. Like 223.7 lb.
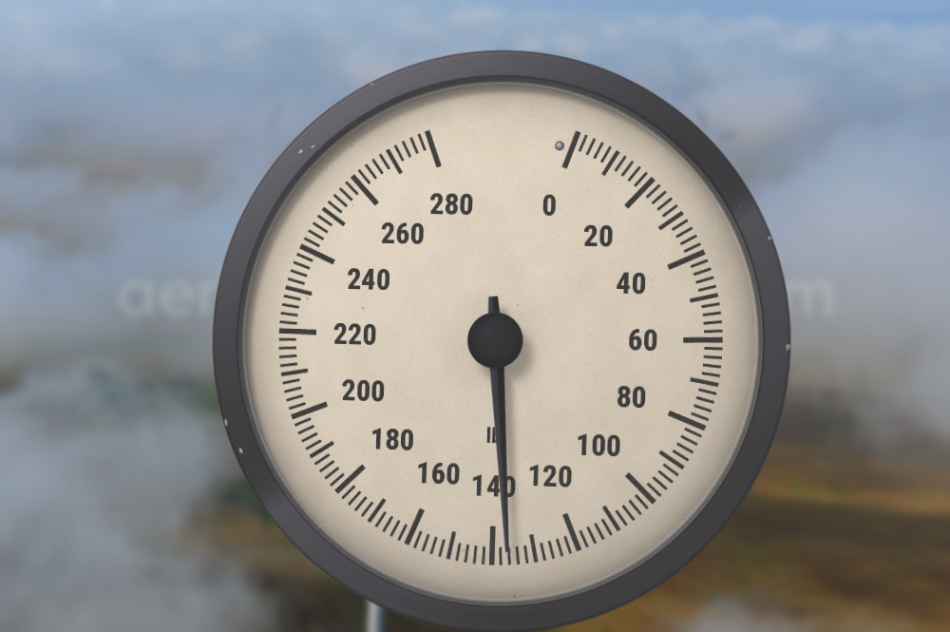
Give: 136 lb
